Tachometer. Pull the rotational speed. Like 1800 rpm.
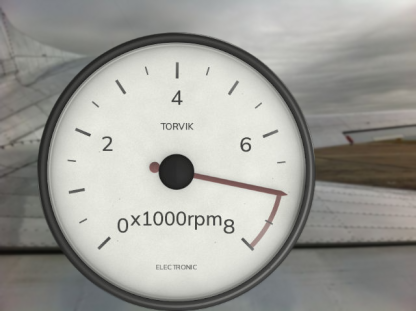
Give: 7000 rpm
